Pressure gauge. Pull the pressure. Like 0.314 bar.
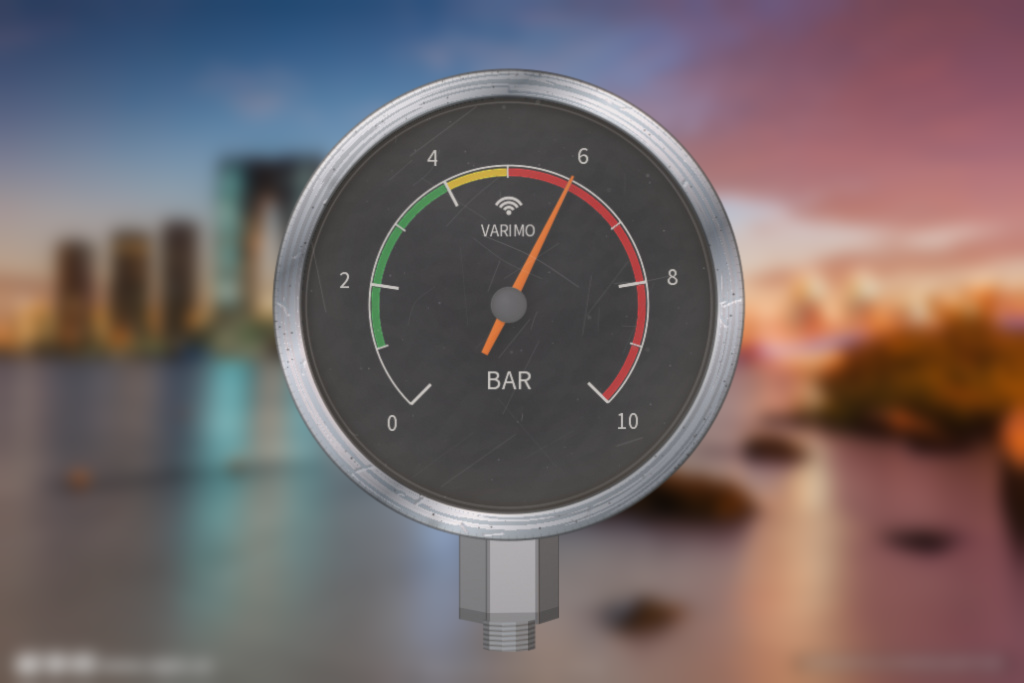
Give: 6 bar
